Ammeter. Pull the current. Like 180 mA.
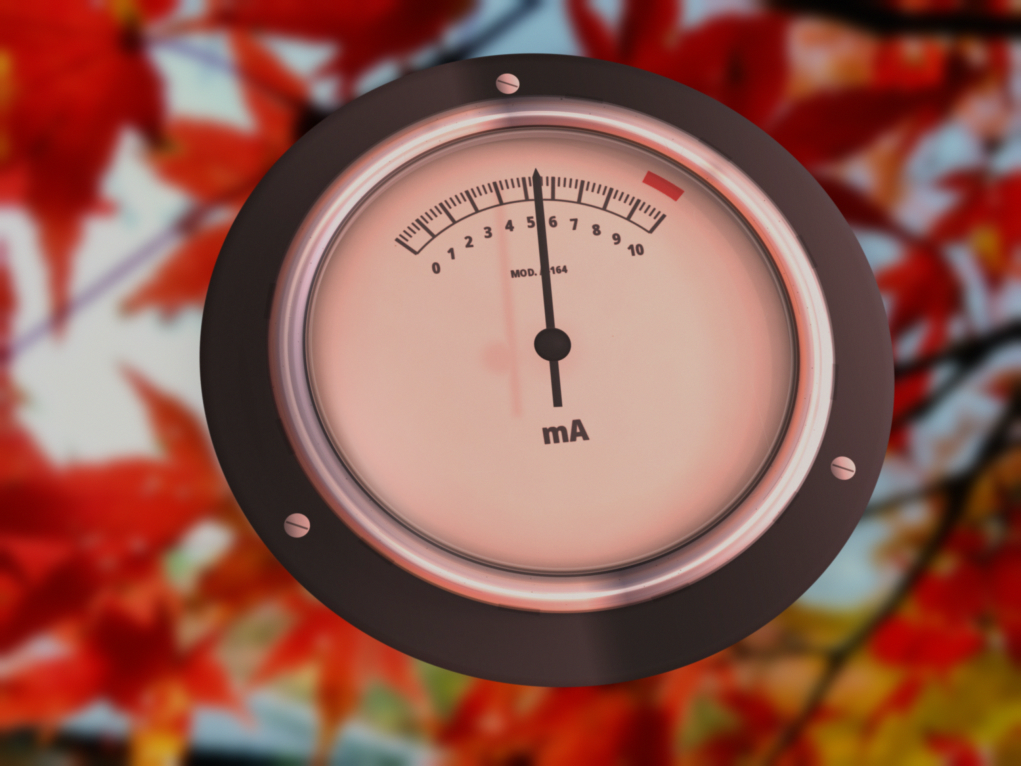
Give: 5.4 mA
